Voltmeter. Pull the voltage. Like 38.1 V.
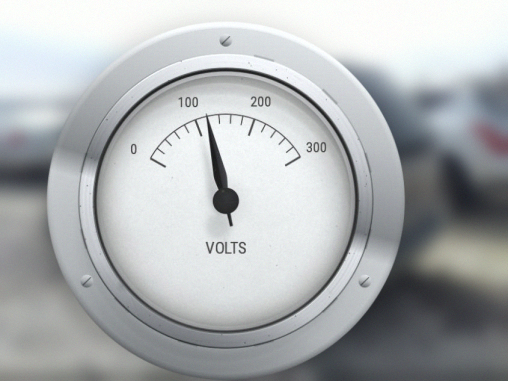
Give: 120 V
